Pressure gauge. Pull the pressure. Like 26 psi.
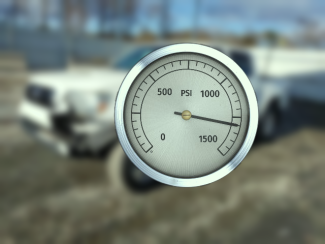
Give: 1300 psi
